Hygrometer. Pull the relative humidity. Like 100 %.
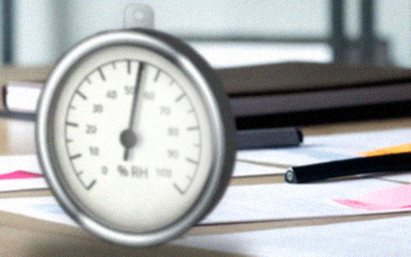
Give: 55 %
